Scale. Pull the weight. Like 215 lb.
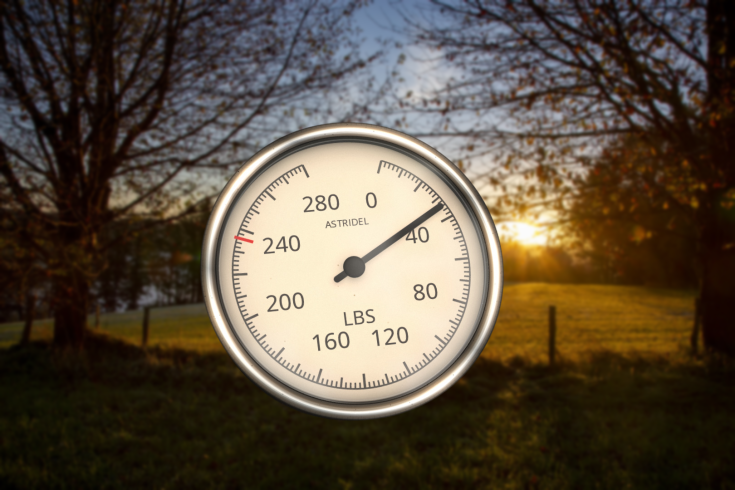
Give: 34 lb
